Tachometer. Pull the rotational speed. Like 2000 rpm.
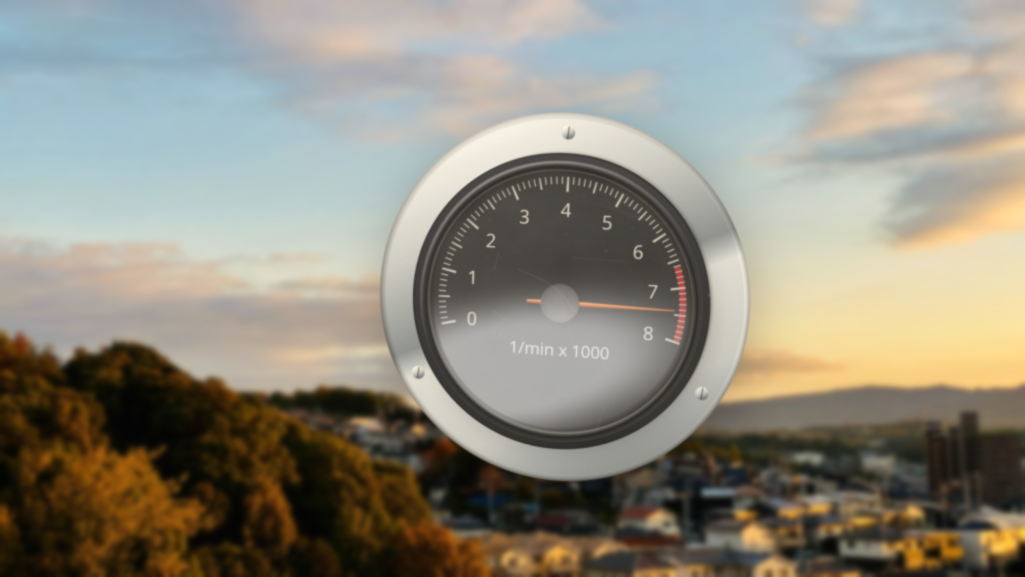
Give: 7400 rpm
